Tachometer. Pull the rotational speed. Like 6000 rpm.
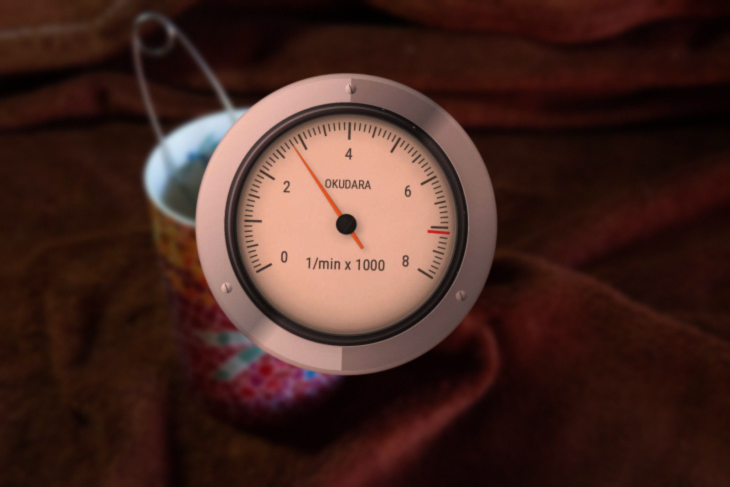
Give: 2800 rpm
